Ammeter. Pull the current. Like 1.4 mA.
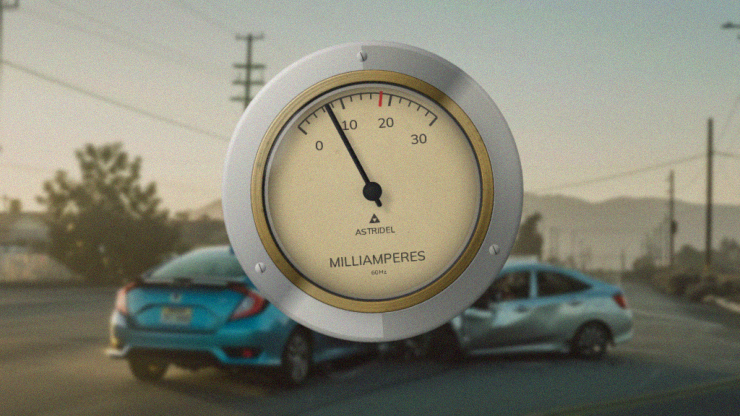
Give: 7 mA
